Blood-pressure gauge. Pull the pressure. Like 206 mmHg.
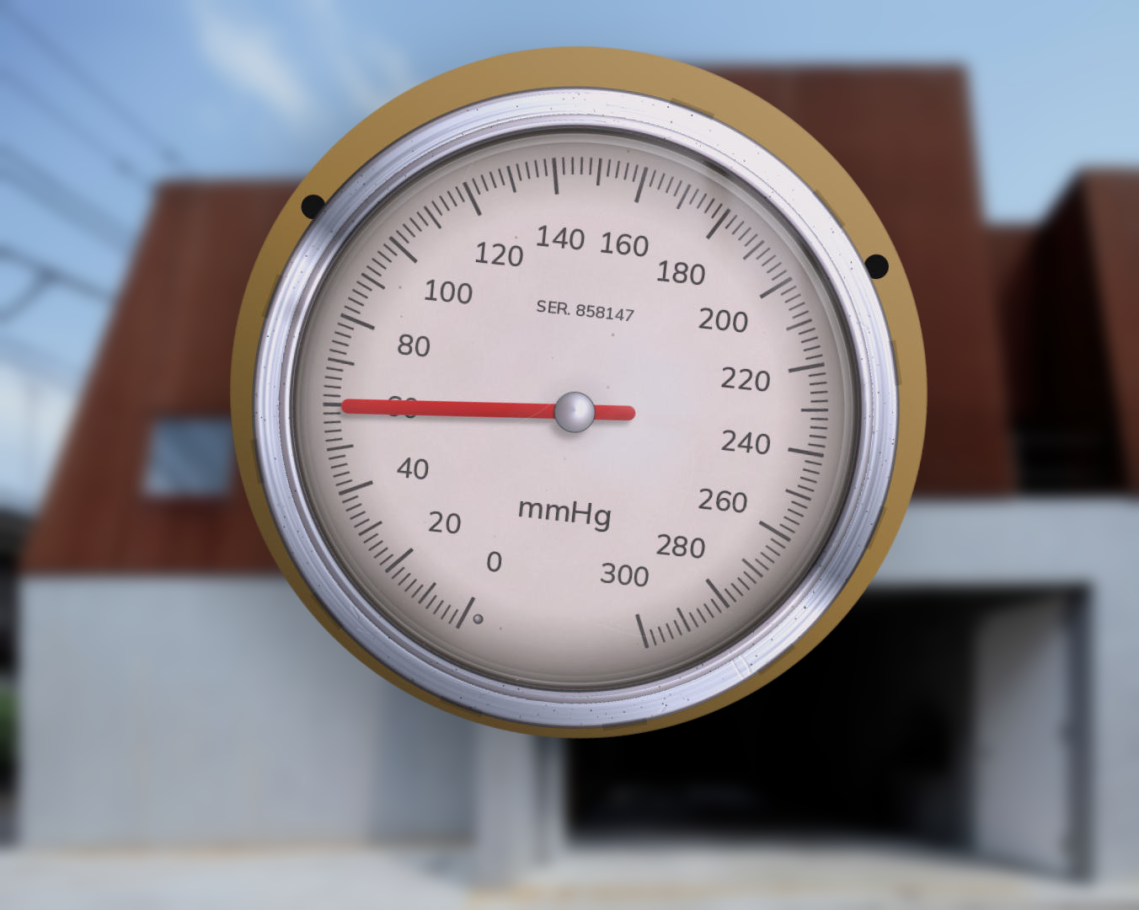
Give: 60 mmHg
